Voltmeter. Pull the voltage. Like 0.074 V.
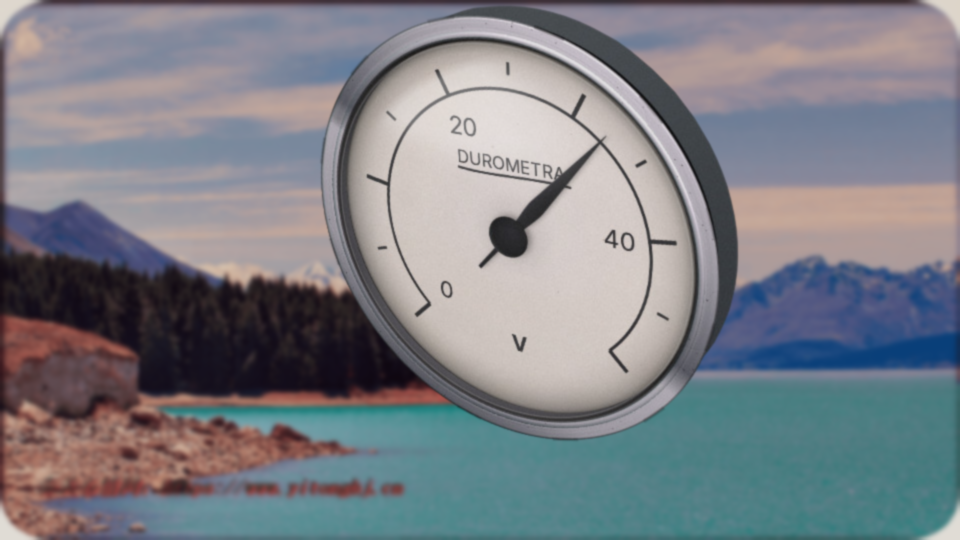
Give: 32.5 V
